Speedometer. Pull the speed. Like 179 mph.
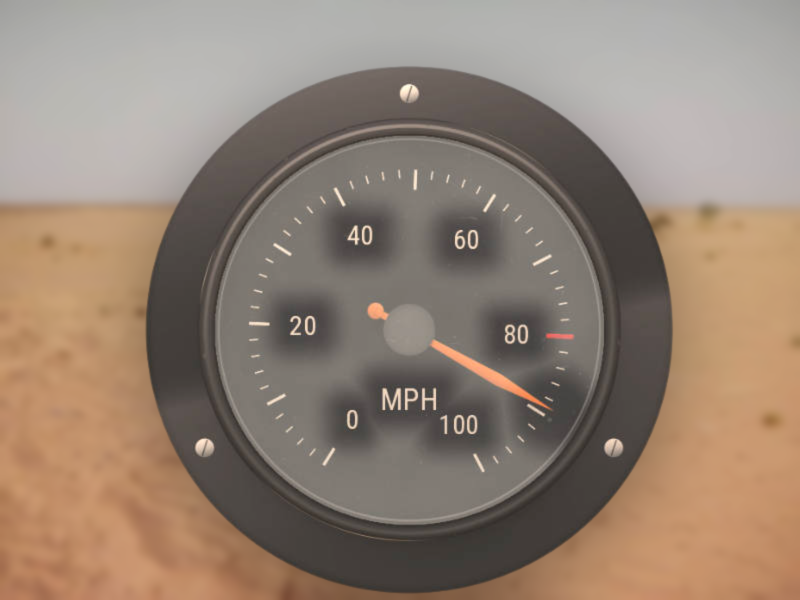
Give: 89 mph
